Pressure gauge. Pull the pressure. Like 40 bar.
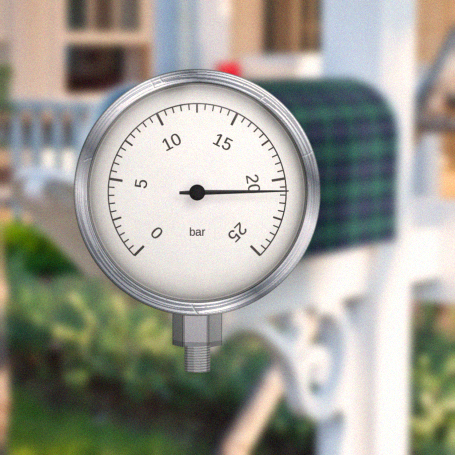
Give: 20.75 bar
